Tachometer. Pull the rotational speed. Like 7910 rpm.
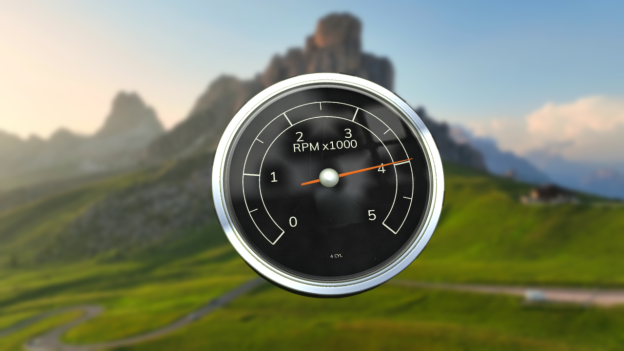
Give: 4000 rpm
